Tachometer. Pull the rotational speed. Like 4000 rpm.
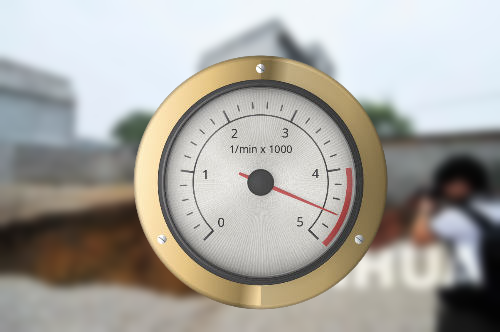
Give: 4600 rpm
